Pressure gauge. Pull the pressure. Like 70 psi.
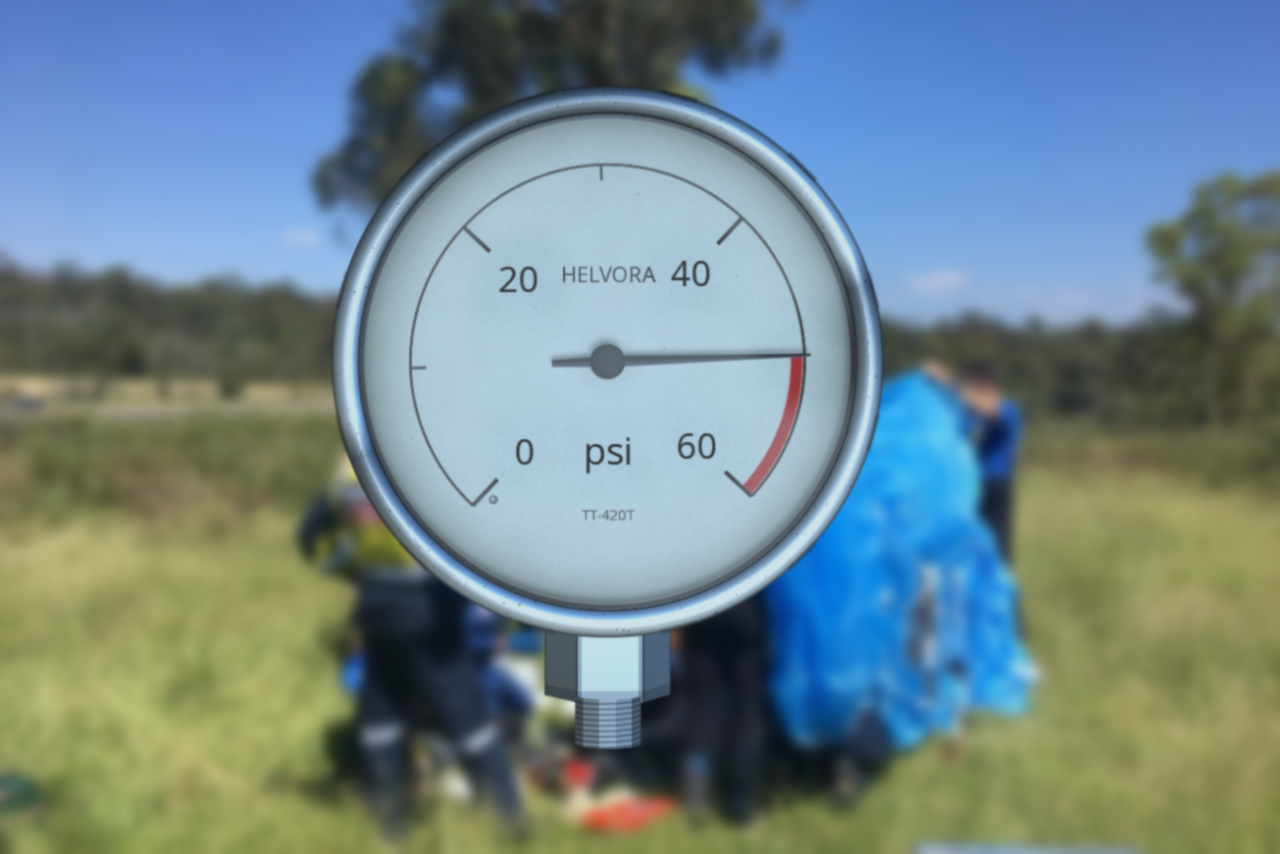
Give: 50 psi
